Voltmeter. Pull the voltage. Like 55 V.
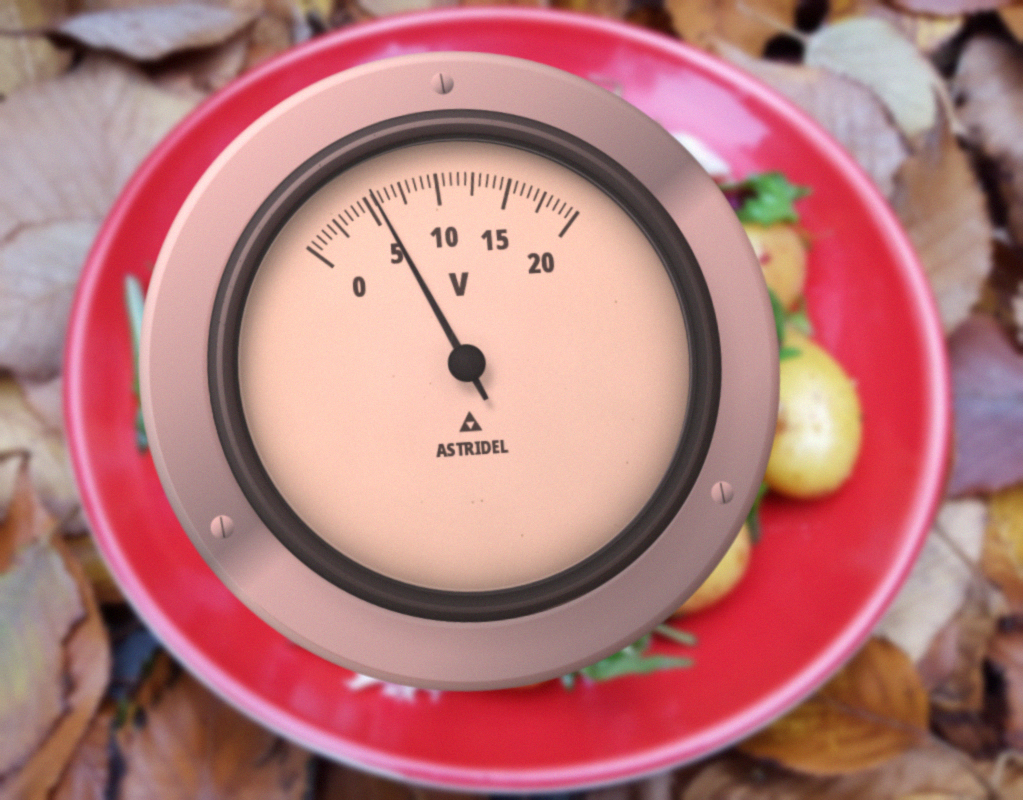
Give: 5.5 V
